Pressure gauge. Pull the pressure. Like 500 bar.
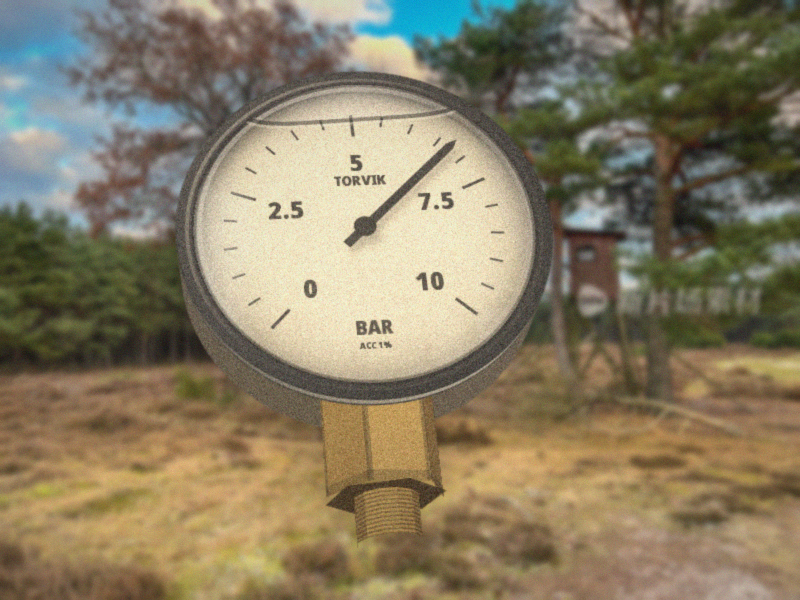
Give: 6.75 bar
